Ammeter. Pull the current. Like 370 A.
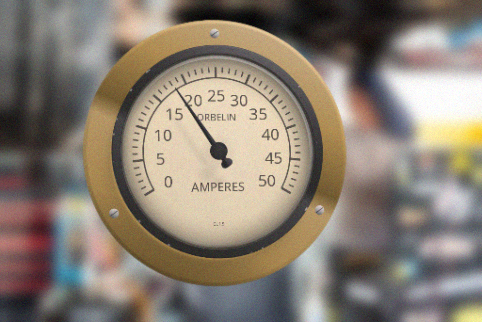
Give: 18 A
